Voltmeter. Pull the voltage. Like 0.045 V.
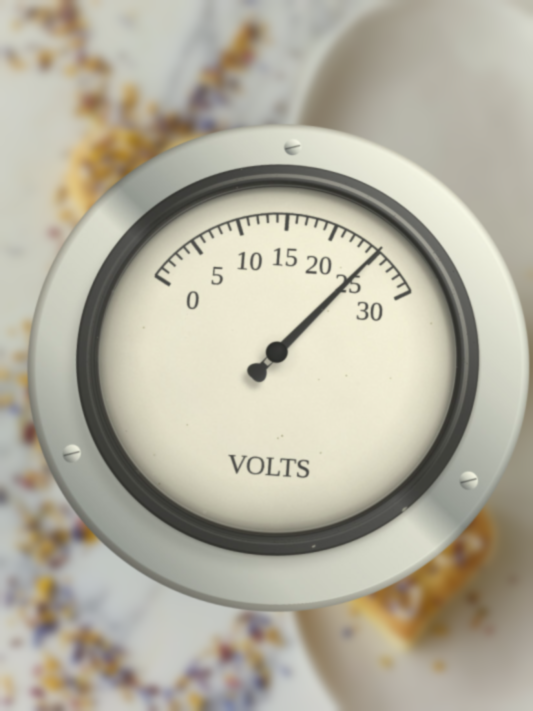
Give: 25 V
